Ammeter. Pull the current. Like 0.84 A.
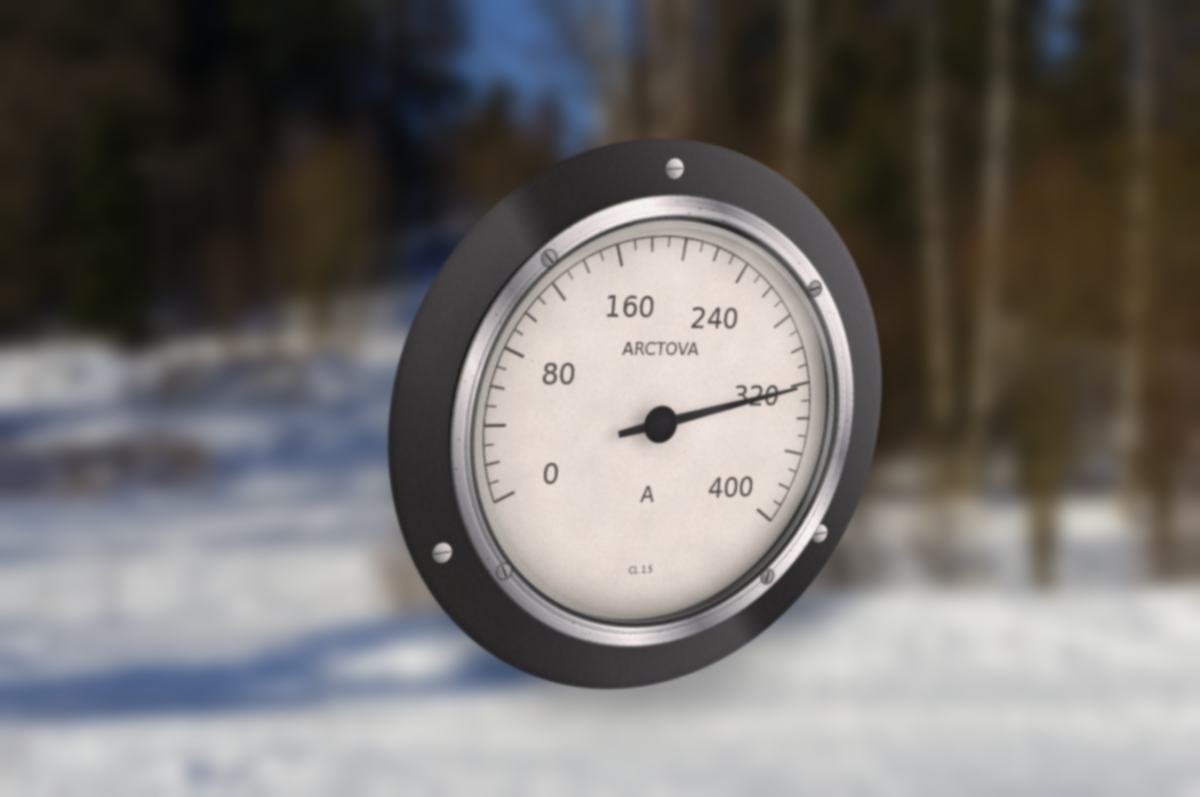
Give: 320 A
